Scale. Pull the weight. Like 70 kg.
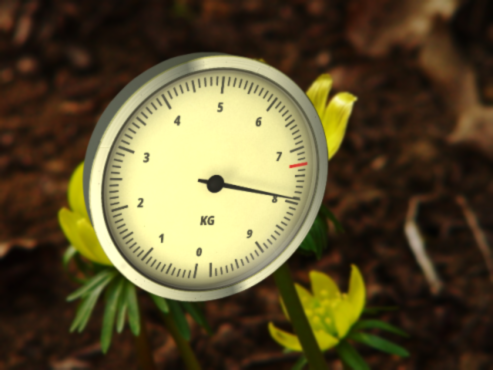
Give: 7.9 kg
